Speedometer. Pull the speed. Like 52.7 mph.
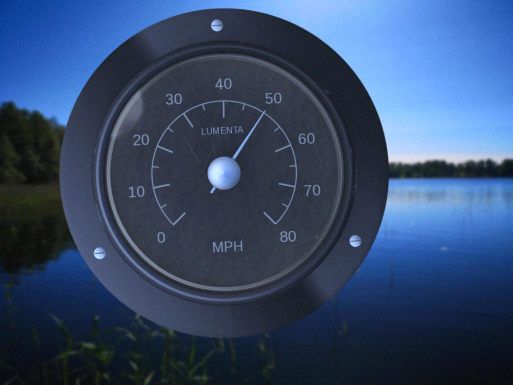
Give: 50 mph
